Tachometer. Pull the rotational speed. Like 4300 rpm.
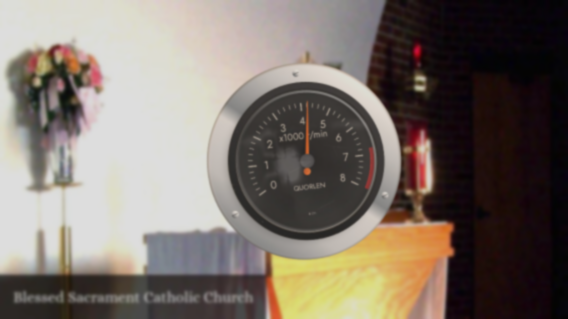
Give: 4200 rpm
